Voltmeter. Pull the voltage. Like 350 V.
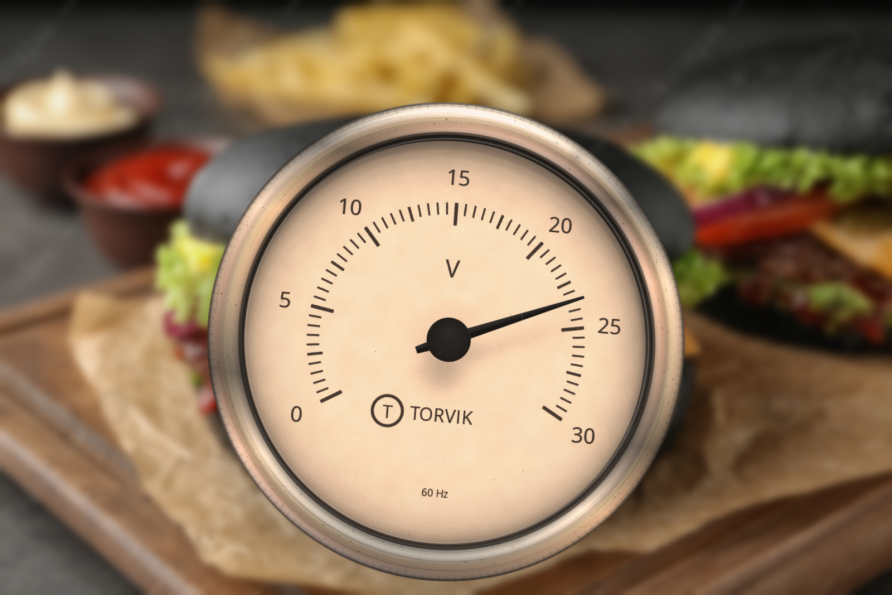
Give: 23.5 V
